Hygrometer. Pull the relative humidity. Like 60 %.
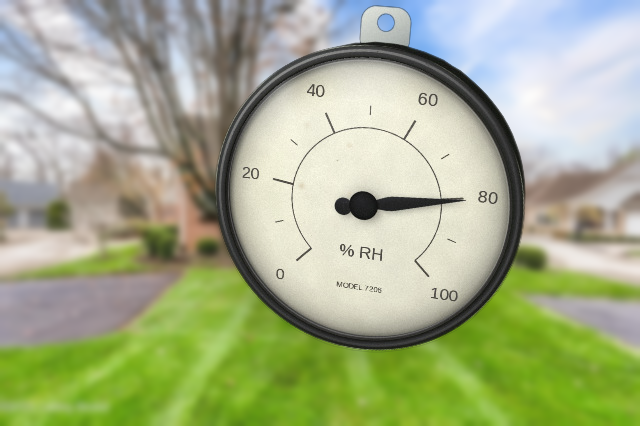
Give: 80 %
